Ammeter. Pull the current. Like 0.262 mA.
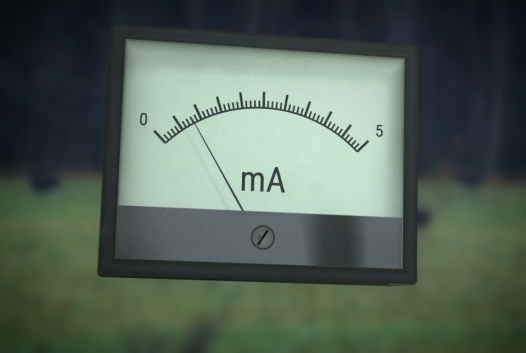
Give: 0.8 mA
